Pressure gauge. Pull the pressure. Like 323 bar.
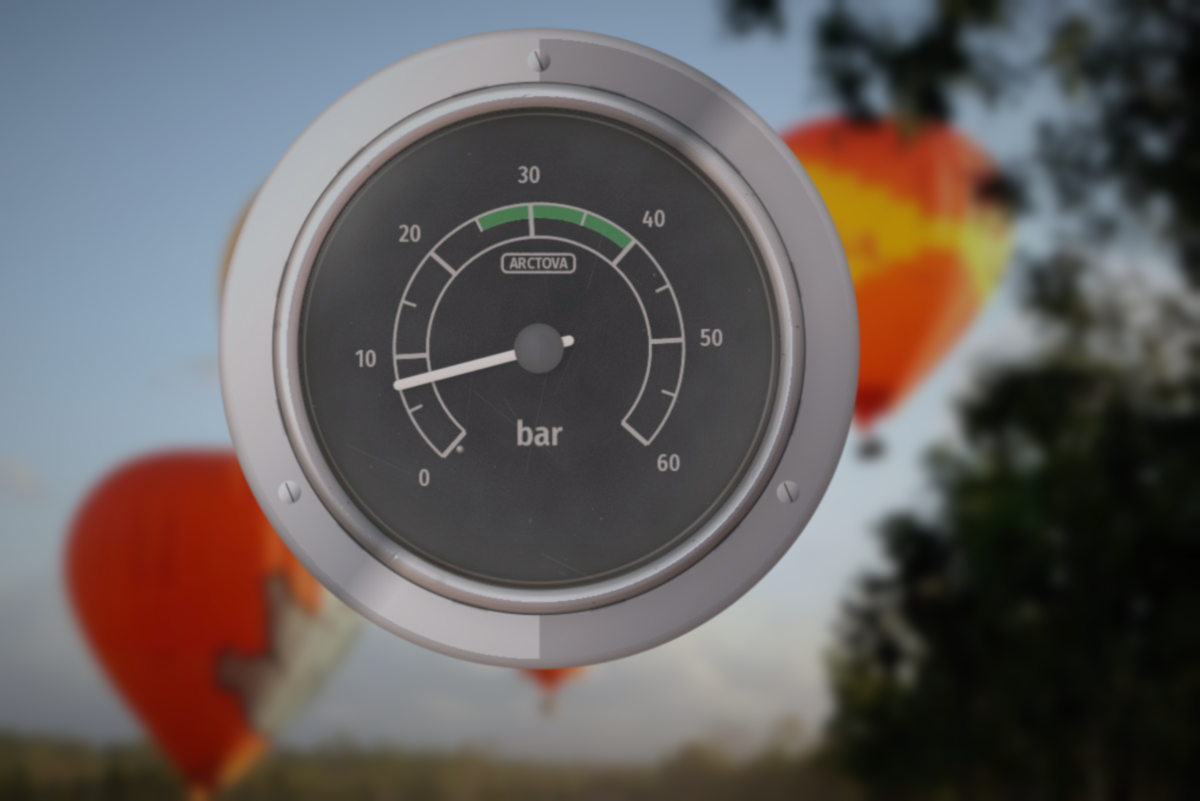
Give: 7.5 bar
